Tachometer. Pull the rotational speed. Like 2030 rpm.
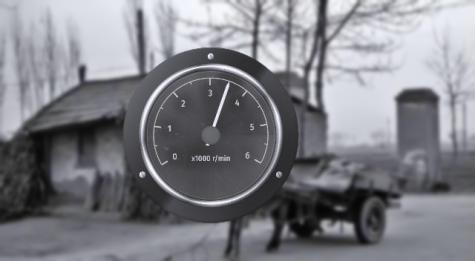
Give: 3500 rpm
